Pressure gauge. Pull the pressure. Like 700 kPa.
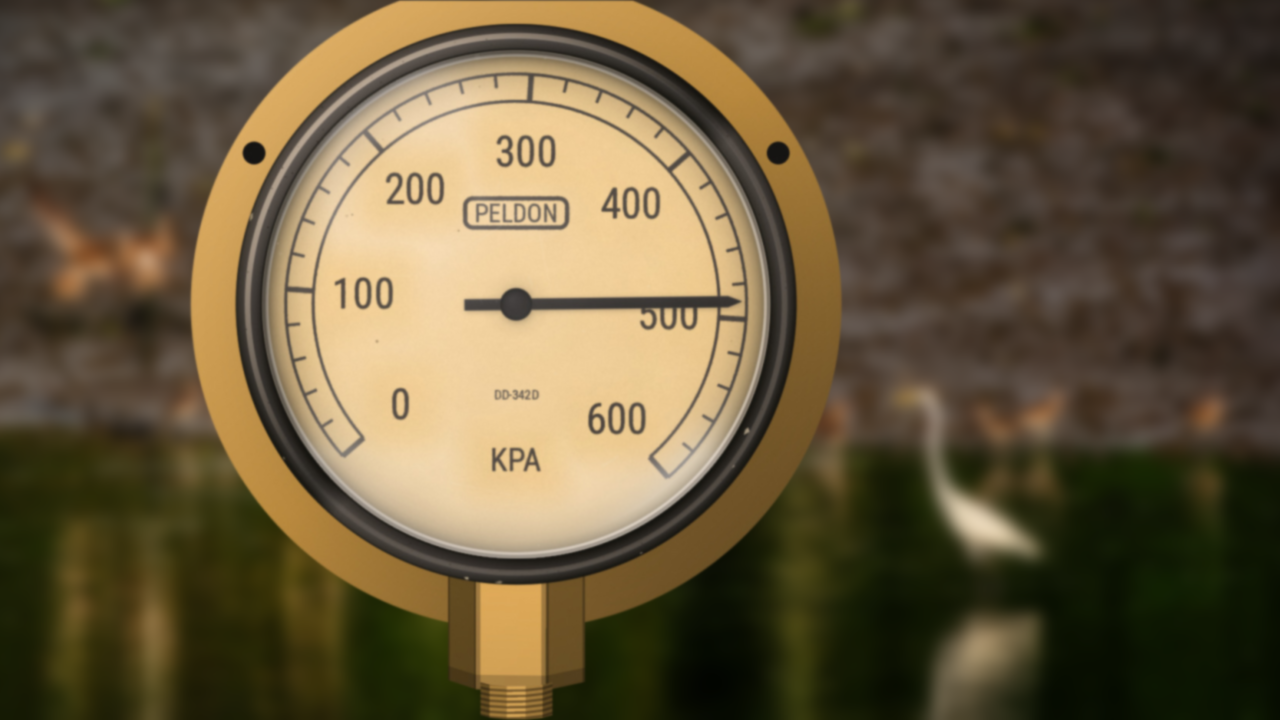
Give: 490 kPa
